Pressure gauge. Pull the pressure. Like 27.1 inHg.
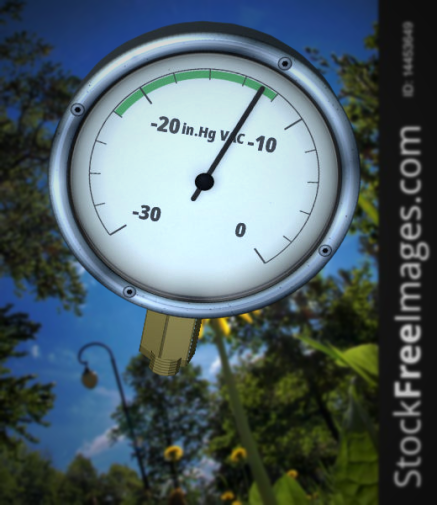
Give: -13 inHg
